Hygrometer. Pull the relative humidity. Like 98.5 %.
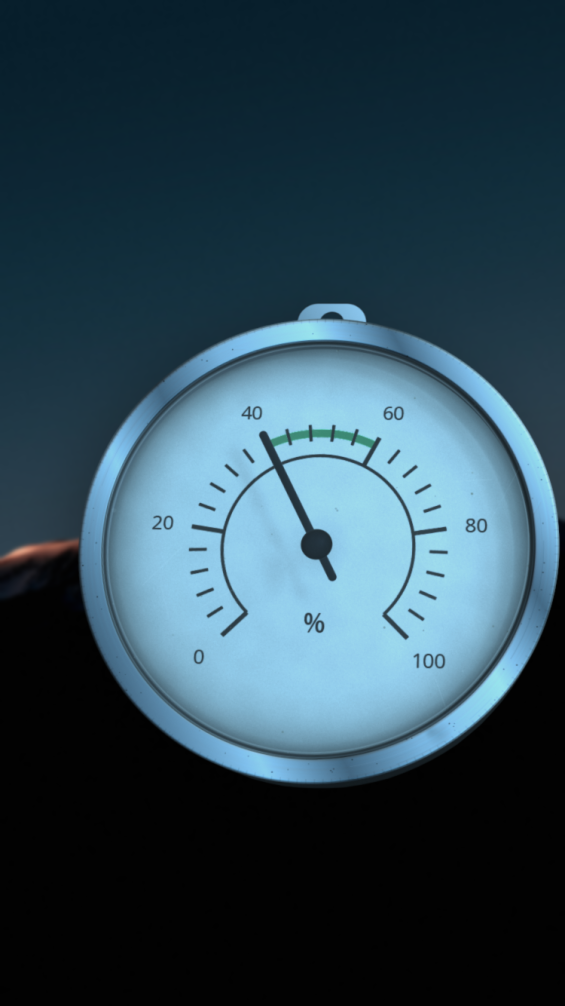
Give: 40 %
